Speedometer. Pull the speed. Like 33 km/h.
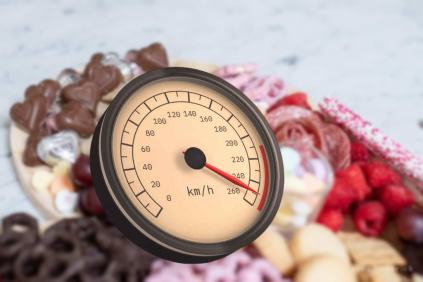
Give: 250 km/h
